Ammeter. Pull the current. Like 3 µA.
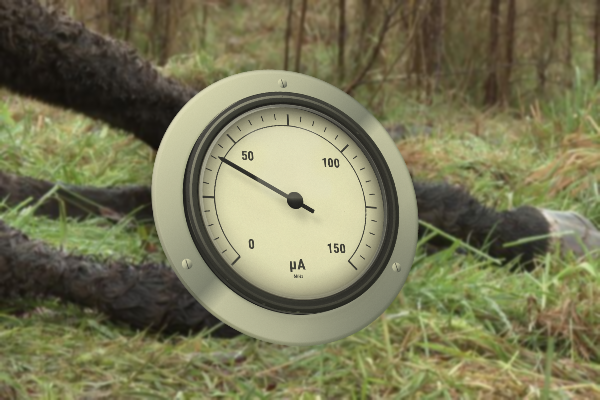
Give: 40 µA
